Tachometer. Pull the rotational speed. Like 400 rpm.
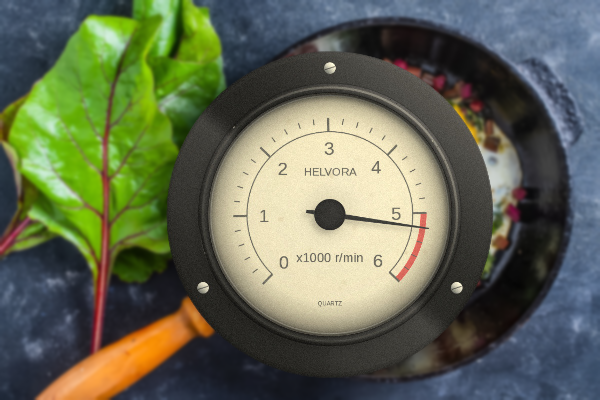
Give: 5200 rpm
